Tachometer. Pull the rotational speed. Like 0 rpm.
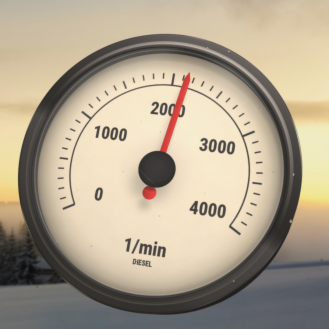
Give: 2150 rpm
